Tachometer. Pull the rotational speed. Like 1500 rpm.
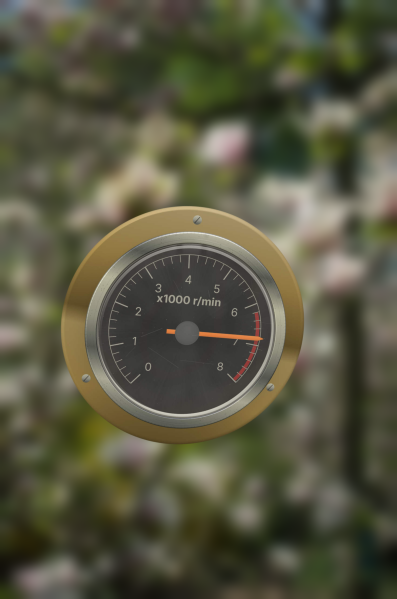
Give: 6800 rpm
